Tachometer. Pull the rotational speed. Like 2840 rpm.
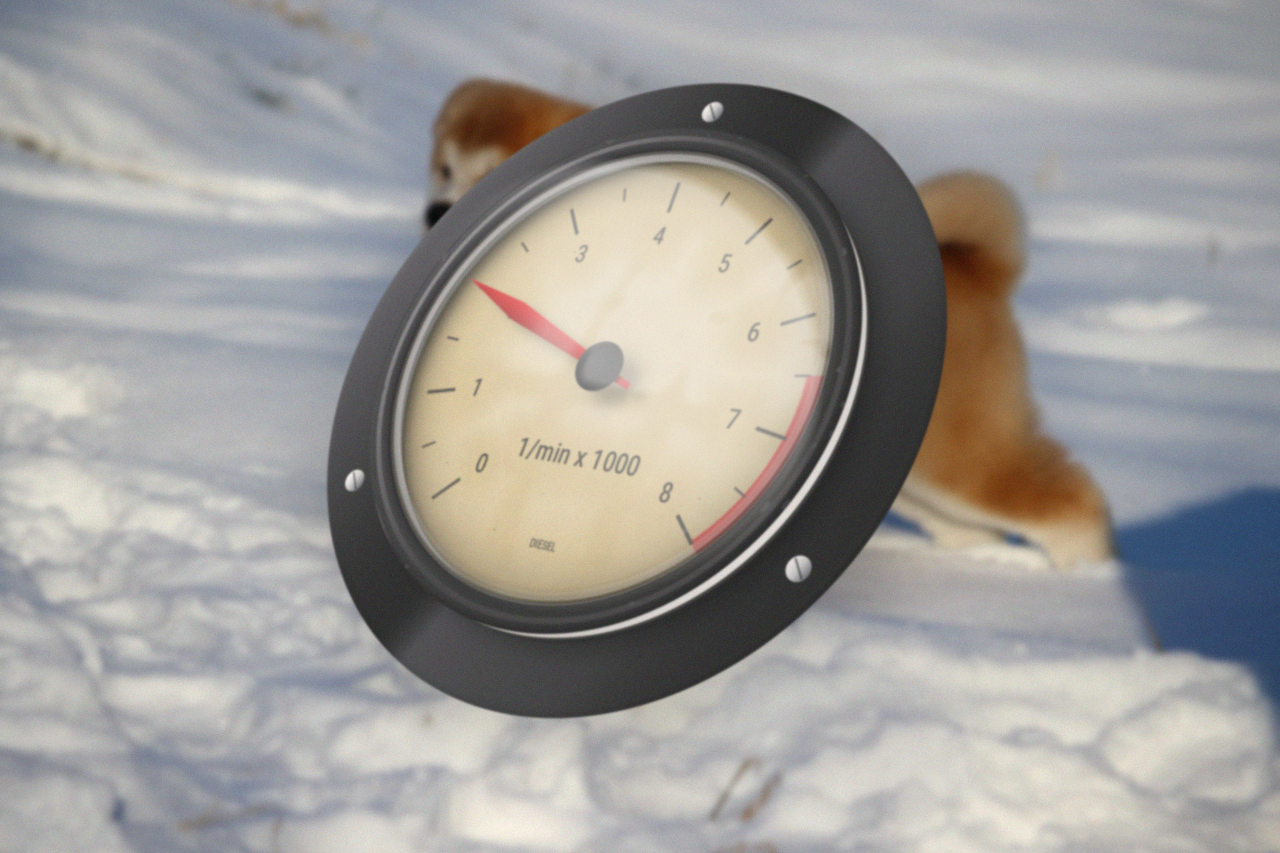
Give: 2000 rpm
